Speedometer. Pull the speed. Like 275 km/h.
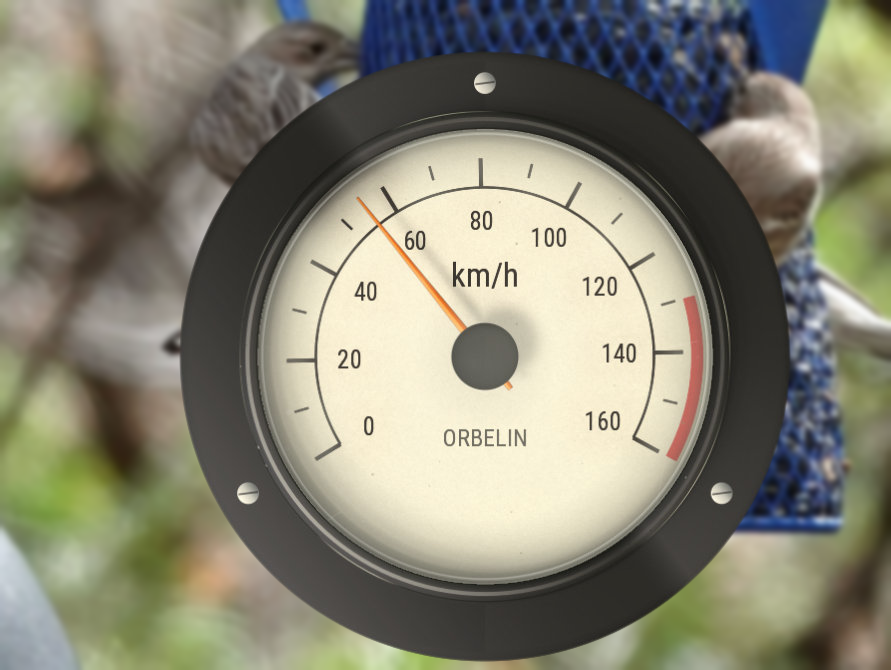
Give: 55 km/h
